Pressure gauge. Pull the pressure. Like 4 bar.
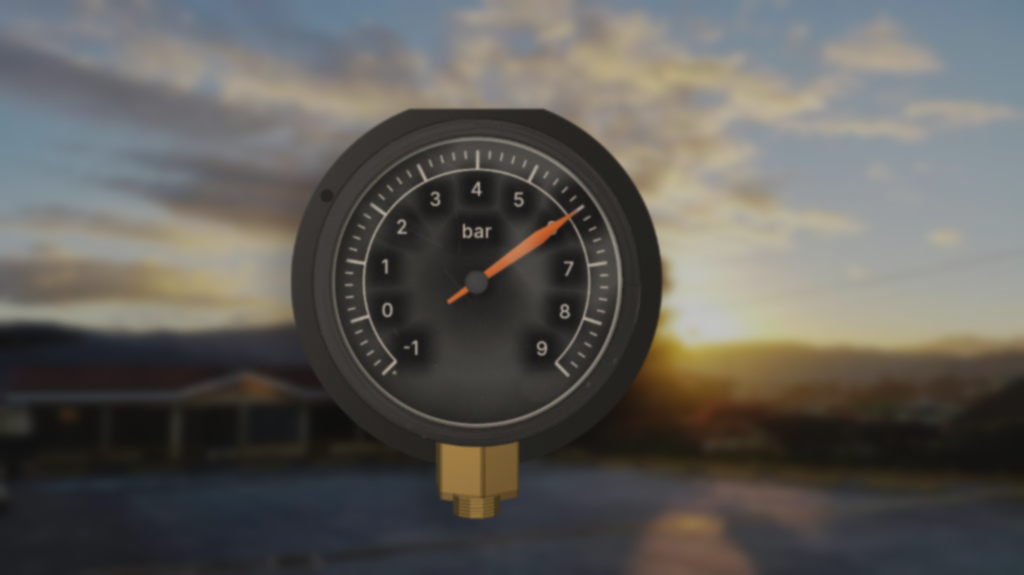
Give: 6 bar
